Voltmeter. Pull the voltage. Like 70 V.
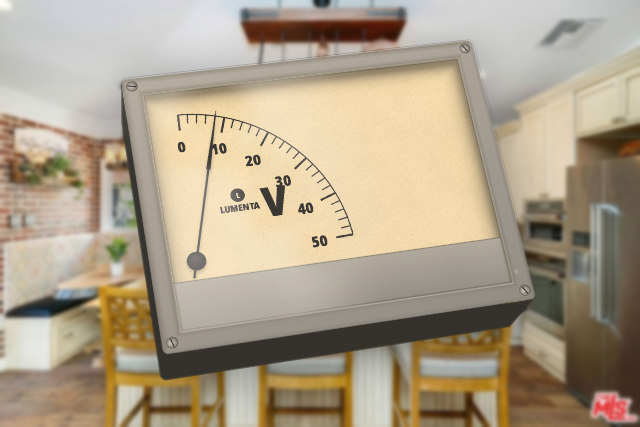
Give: 8 V
